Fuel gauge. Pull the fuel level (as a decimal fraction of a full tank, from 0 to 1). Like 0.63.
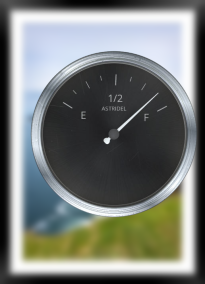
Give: 0.875
